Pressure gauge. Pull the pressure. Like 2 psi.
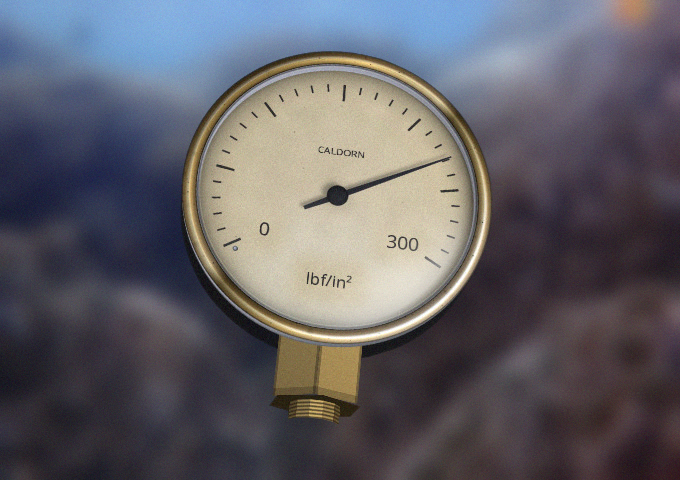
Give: 230 psi
